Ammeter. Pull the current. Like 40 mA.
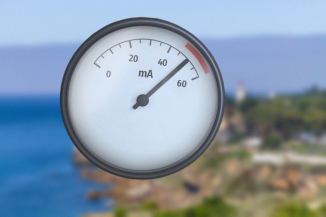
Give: 50 mA
